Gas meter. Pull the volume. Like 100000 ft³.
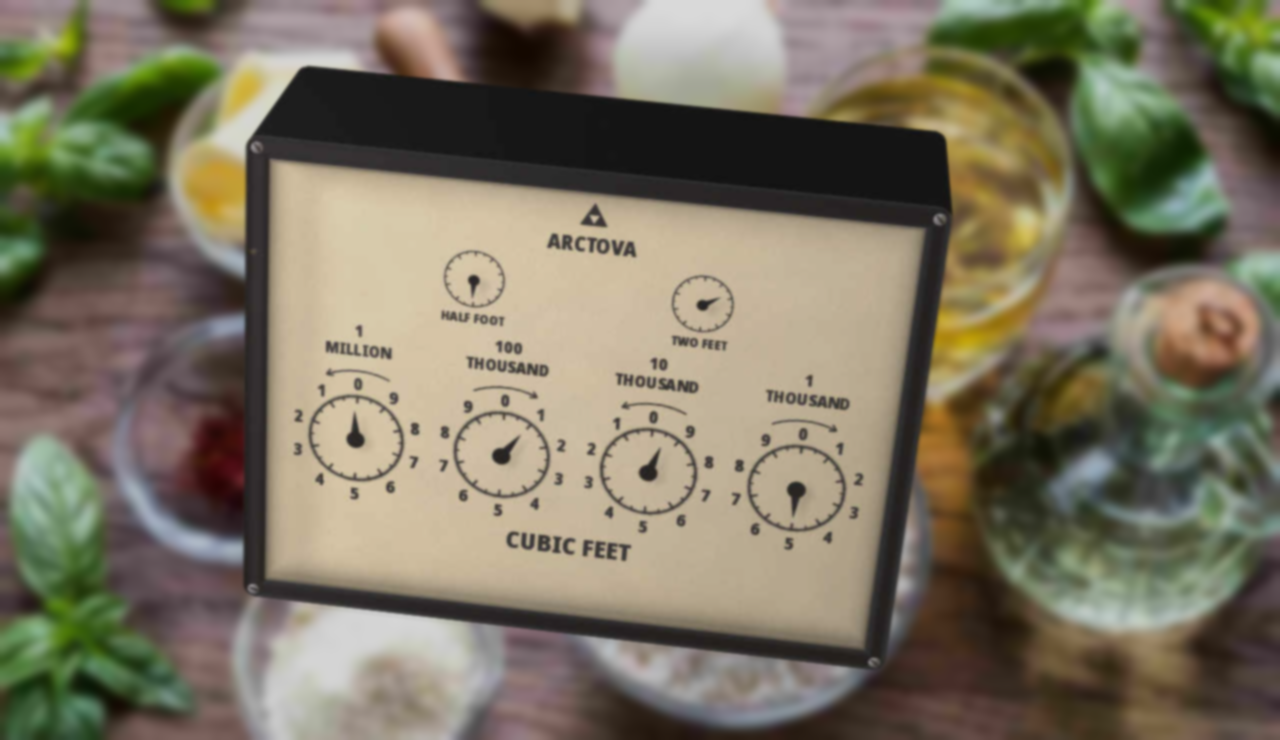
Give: 9500 ft³
